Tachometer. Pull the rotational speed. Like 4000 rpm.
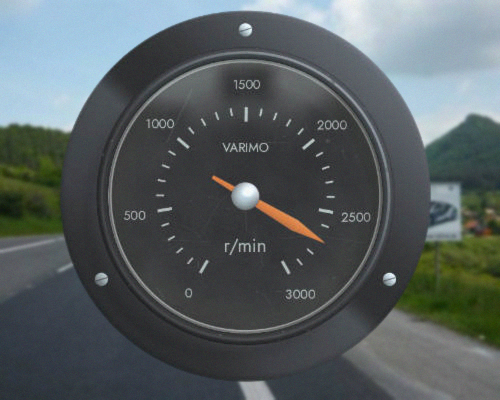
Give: 2700 rpm
